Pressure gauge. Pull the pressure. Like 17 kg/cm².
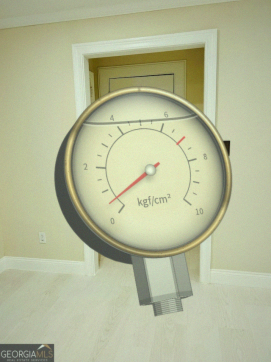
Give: 0.5 kg/cm²
